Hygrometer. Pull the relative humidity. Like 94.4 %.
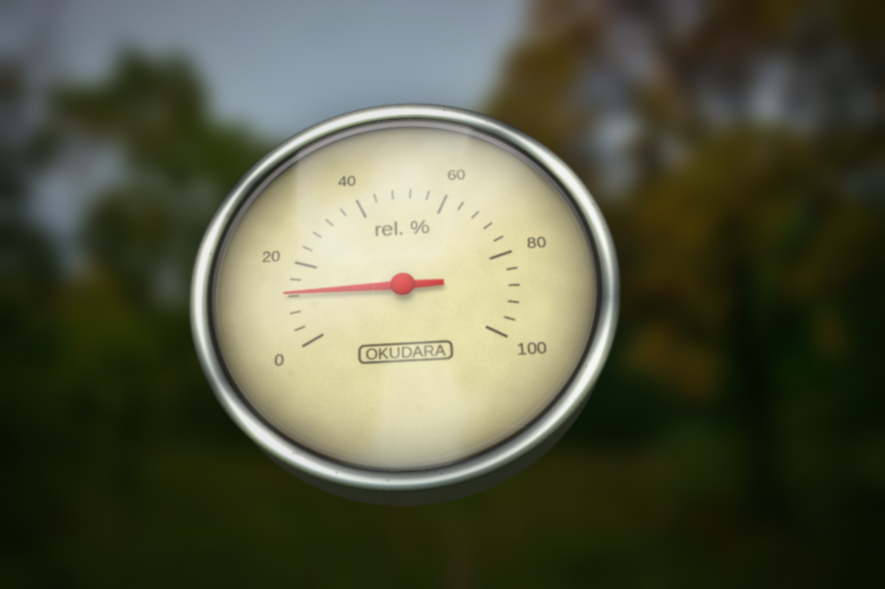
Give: 12 %
